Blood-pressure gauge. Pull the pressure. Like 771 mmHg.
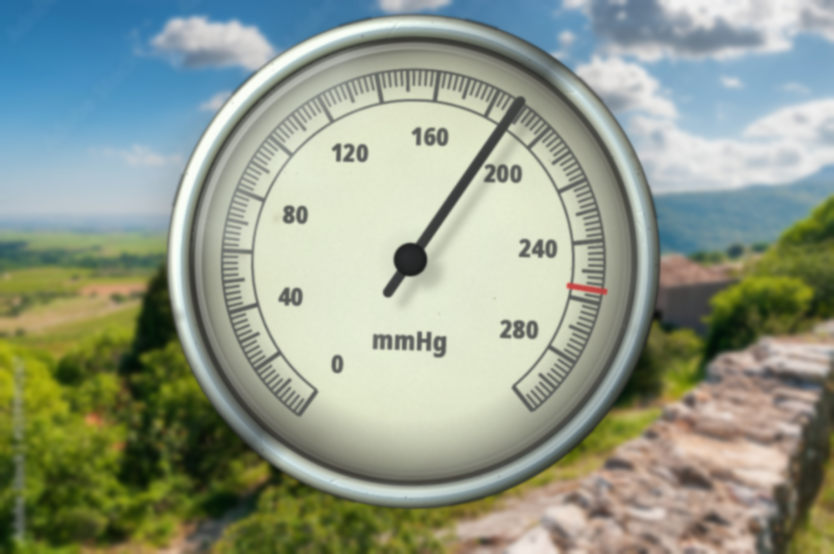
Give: 188 mmHg
